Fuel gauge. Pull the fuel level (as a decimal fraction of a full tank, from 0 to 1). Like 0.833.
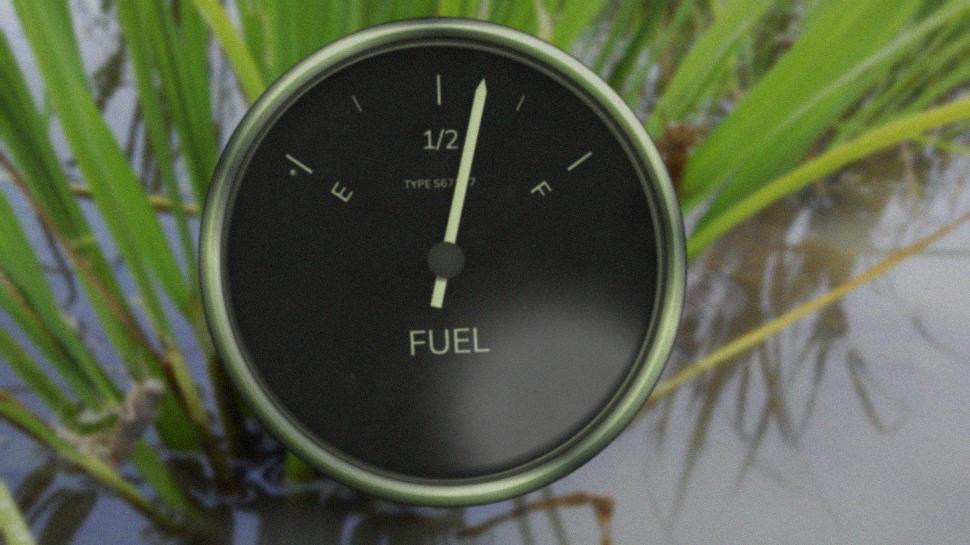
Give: 0.625
